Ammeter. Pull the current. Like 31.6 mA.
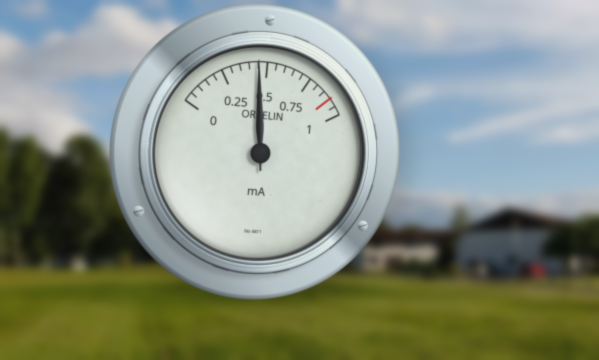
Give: 0.45 mA
